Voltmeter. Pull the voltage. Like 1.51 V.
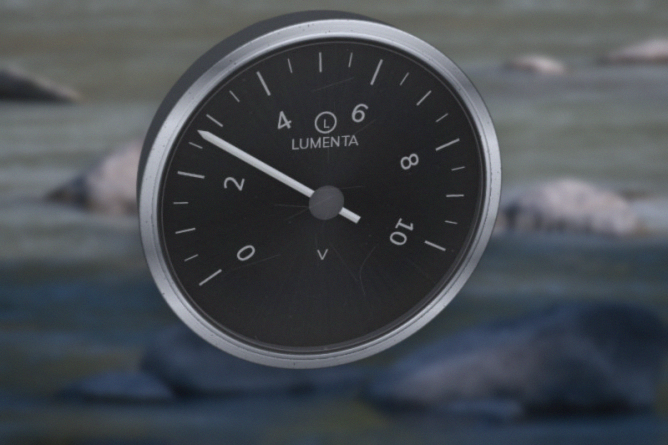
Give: 2.75 V
